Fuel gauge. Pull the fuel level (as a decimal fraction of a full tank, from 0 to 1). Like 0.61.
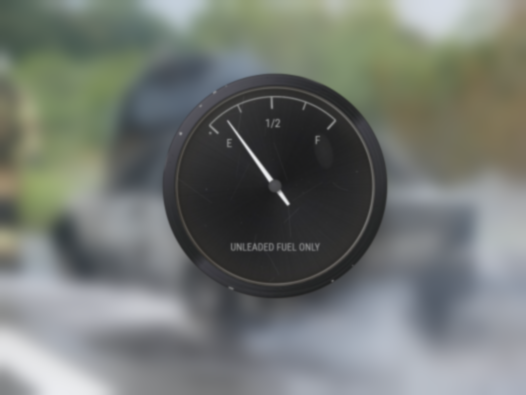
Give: 0.125
